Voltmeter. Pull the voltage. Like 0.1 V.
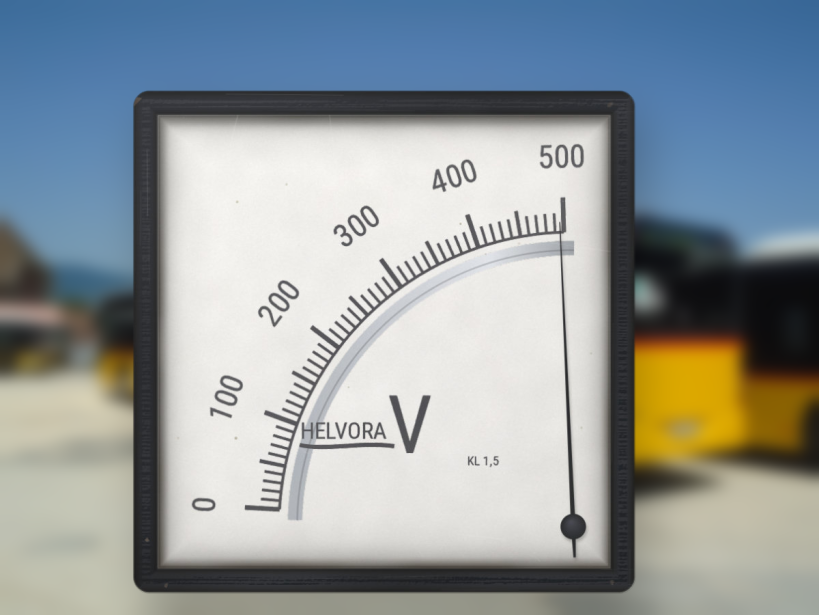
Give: 495 V
